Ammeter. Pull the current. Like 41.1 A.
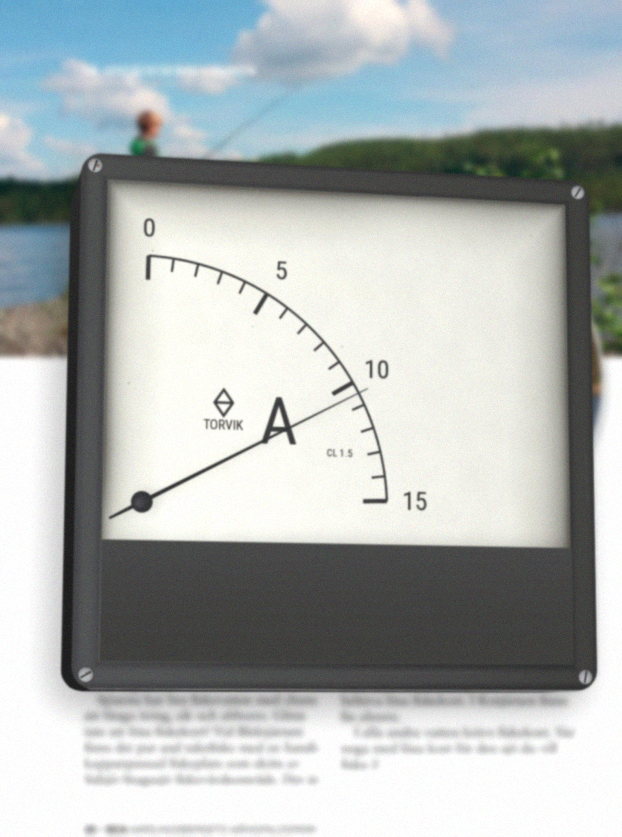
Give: 10.5 A
